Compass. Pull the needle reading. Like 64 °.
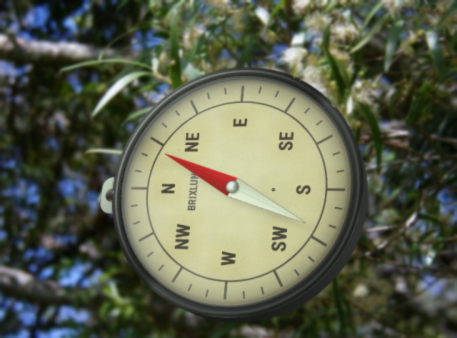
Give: 25 °
